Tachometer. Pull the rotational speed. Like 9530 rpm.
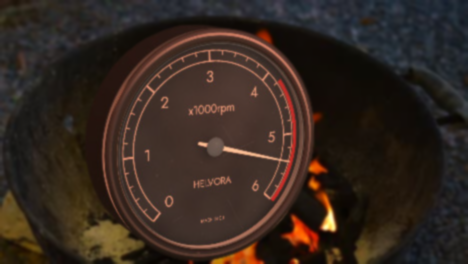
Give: 5400 rpm
